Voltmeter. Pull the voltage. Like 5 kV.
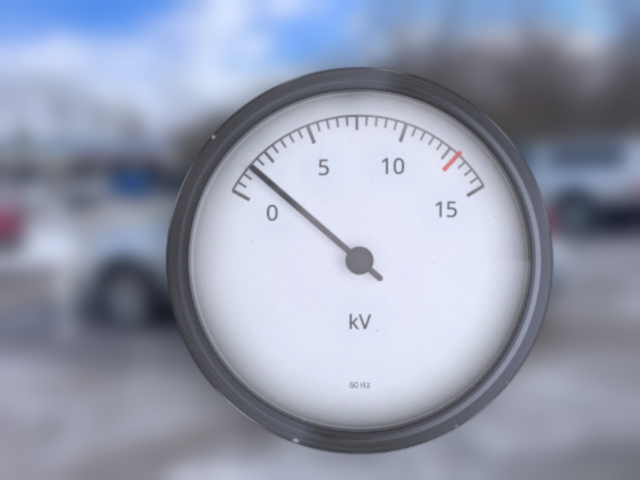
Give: 1.5 kV
